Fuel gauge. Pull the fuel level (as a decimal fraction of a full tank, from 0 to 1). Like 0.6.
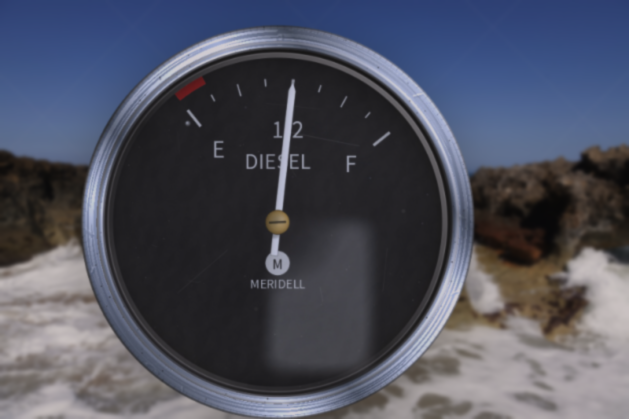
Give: 0.5
